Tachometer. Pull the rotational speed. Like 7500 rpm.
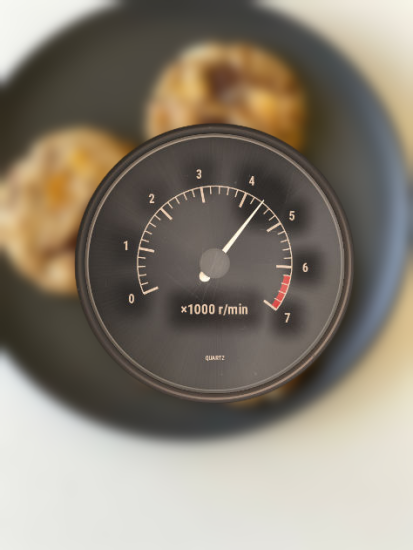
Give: 4400 rpm
